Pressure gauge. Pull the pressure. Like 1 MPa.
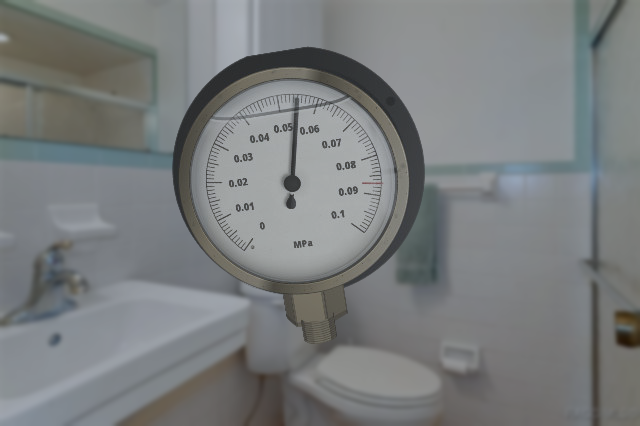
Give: 0.055 MPa
